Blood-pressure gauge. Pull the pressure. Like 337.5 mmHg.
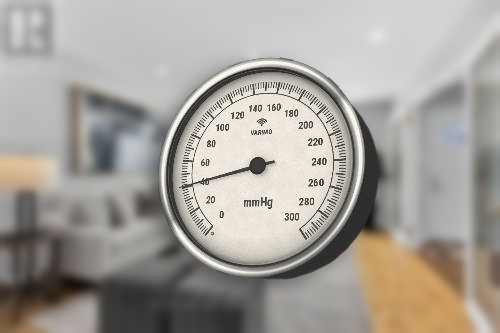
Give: 40 mmHg
